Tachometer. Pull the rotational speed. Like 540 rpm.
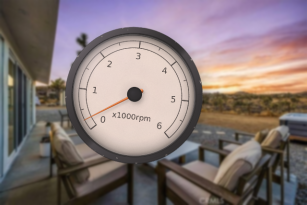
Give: 250 rpm
